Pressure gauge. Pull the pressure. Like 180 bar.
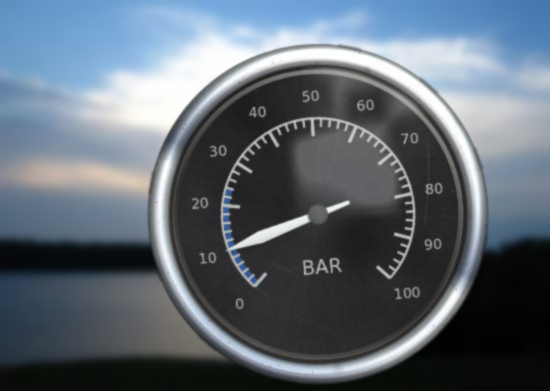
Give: 10 bar
